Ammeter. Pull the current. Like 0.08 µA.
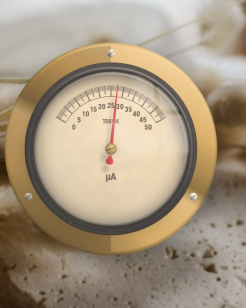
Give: 27.5 µA
